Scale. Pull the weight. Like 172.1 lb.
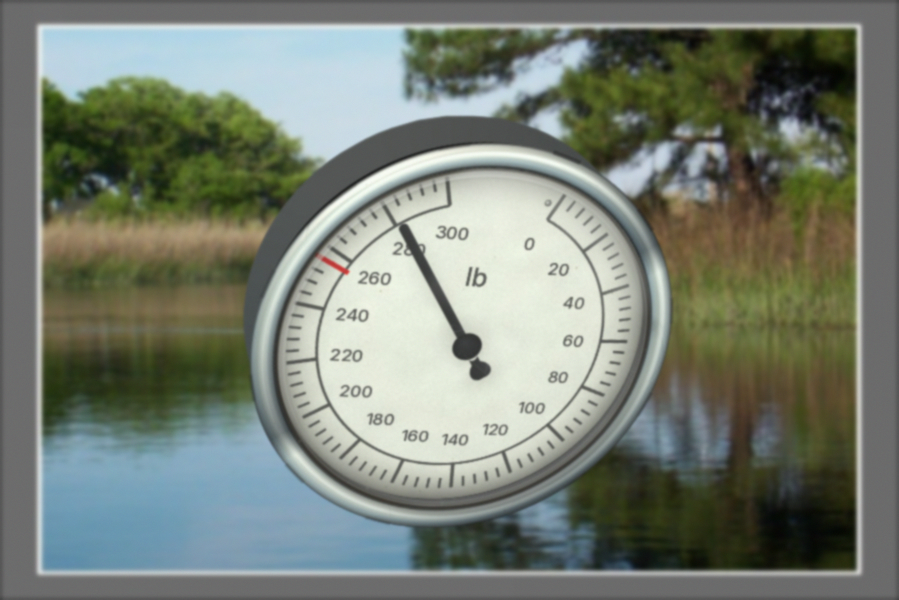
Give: 282 lb
